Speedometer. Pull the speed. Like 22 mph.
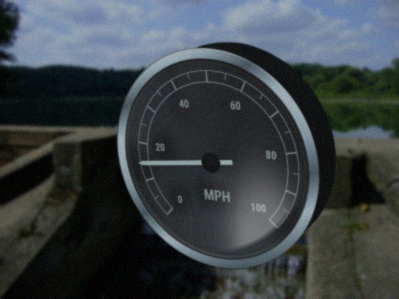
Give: 15 mph
